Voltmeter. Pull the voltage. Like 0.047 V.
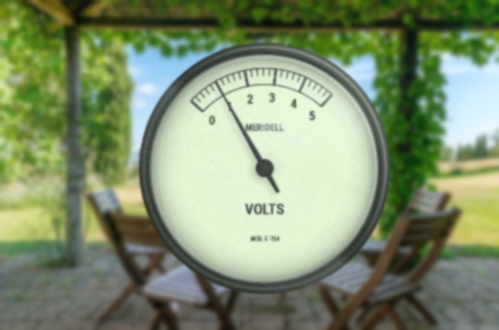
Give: 1 V
